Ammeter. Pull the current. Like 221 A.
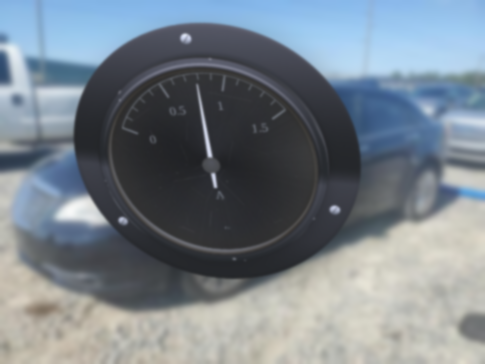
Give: 0.8 A
